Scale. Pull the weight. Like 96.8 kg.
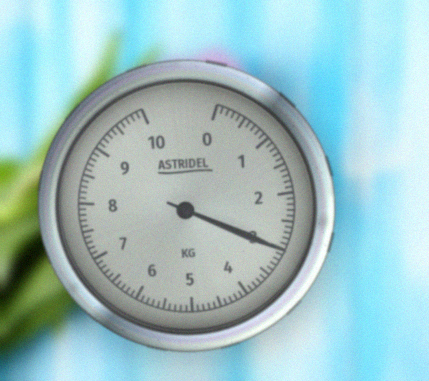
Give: 3 kg
